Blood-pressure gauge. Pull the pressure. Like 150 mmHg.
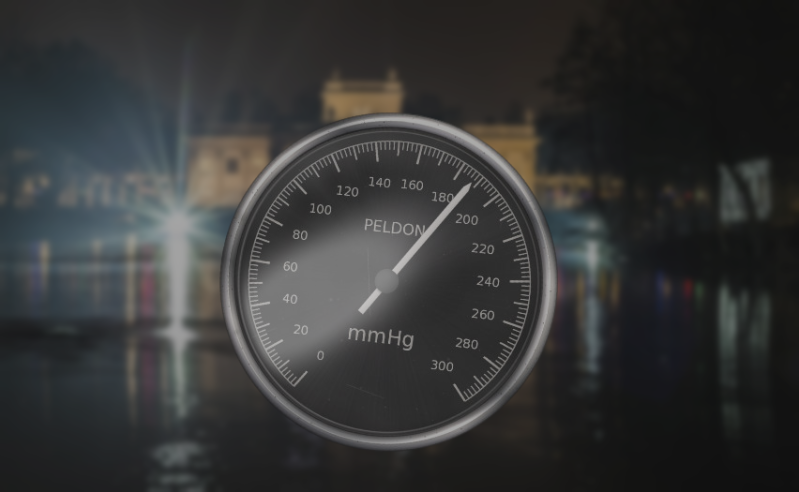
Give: 188 mmHg
